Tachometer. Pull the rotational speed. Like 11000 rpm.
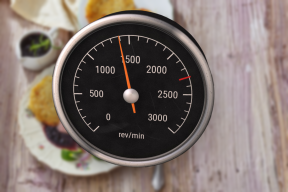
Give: 1400 rpm
